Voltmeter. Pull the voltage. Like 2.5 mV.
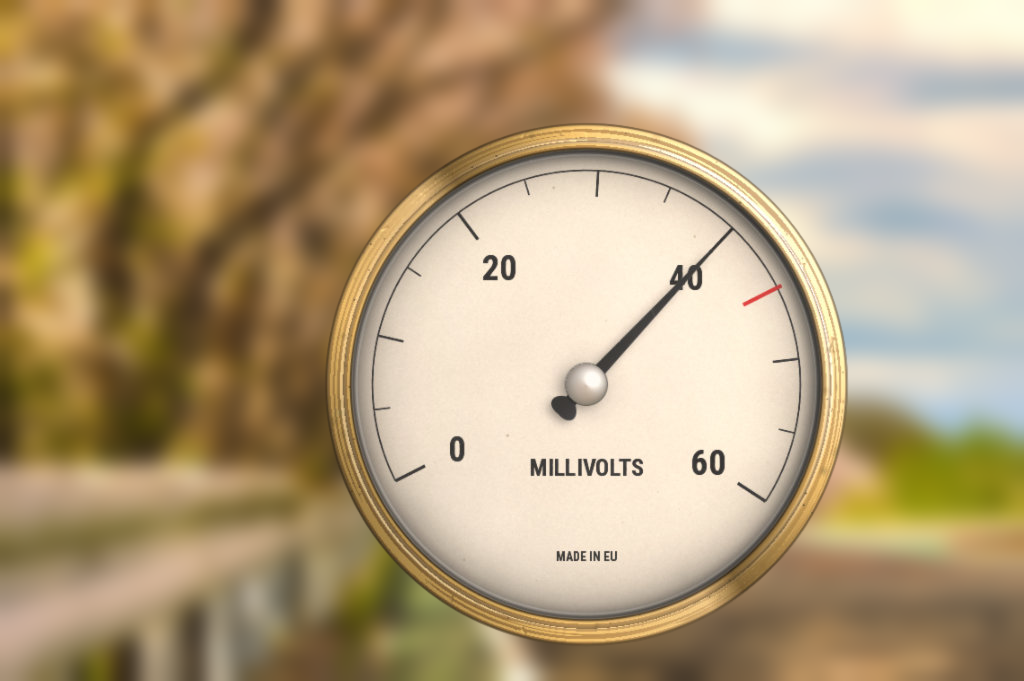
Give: 40 mV
